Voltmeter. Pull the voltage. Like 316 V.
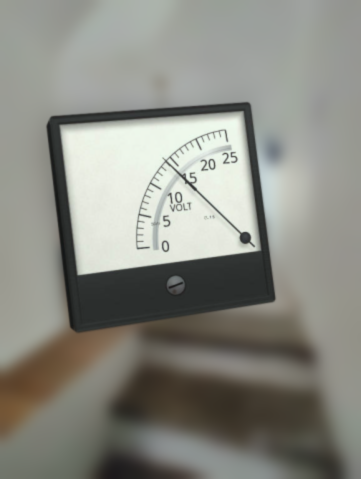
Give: 14 V
